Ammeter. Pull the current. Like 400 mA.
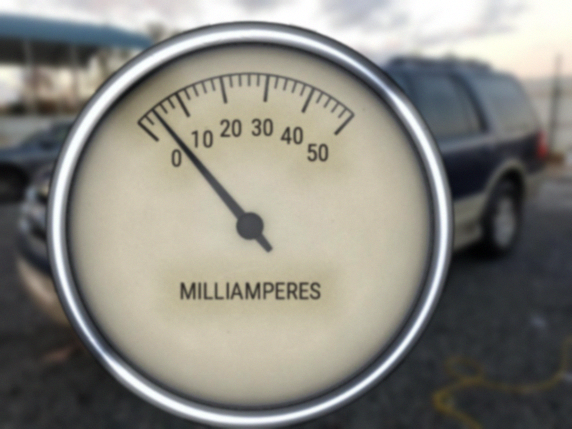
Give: 4 mA
